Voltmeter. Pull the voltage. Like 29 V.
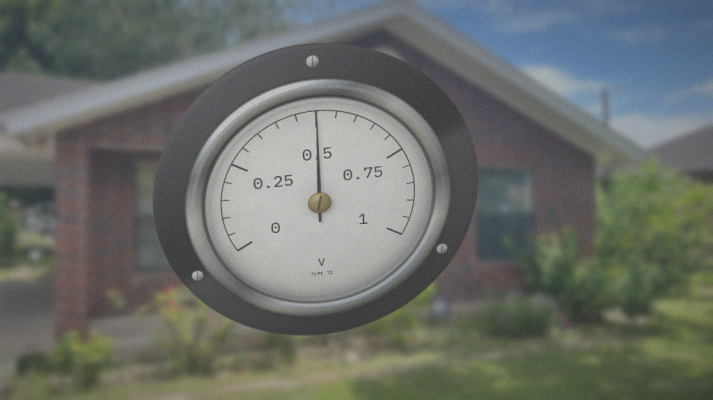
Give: 0.5 V
